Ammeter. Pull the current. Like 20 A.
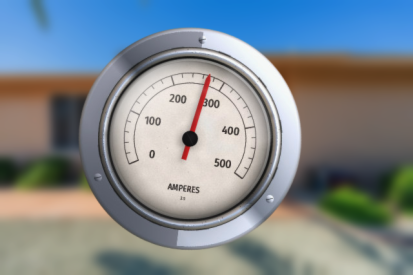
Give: 270 A
